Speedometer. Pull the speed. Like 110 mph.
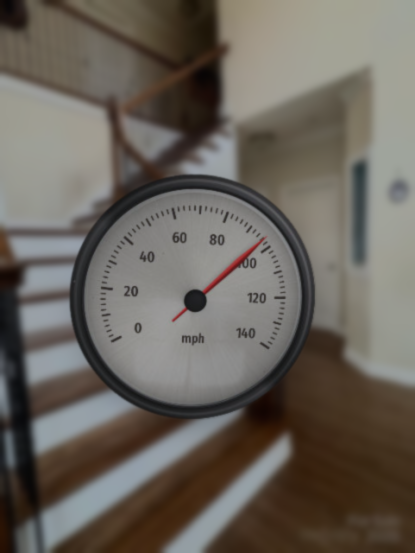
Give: 96 mph
